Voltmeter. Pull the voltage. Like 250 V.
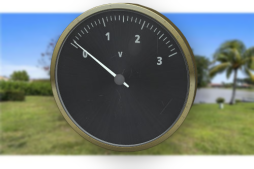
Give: 0.1 V
